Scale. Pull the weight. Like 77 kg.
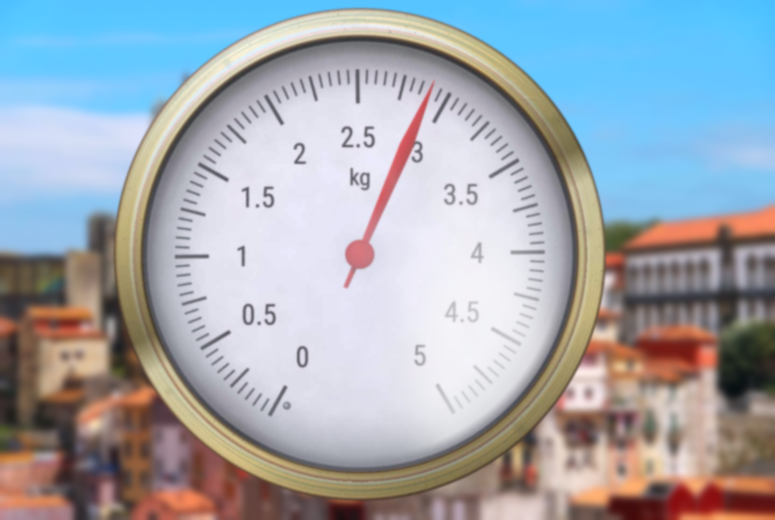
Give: 2.9 kg
